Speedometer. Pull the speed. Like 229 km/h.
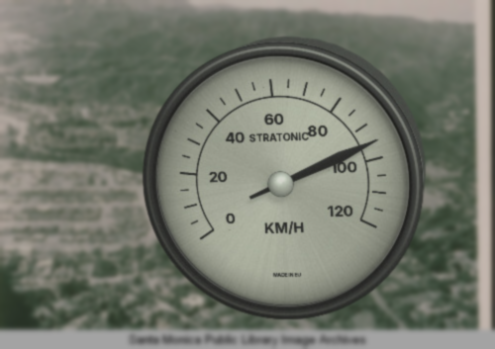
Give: 95 km/h
